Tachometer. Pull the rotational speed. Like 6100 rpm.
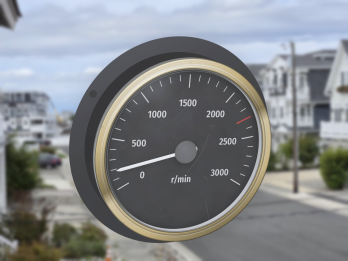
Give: 200 rpm
